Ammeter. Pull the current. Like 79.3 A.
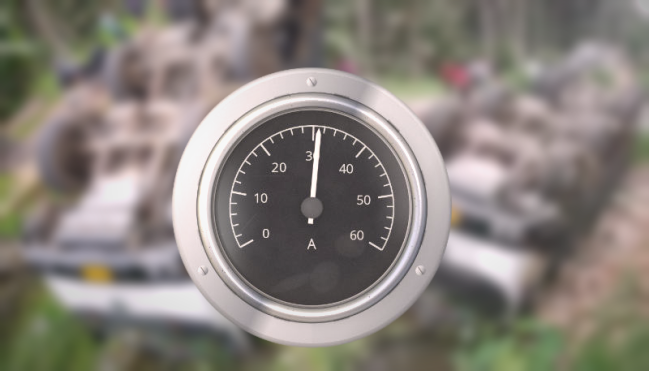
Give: 31 A
